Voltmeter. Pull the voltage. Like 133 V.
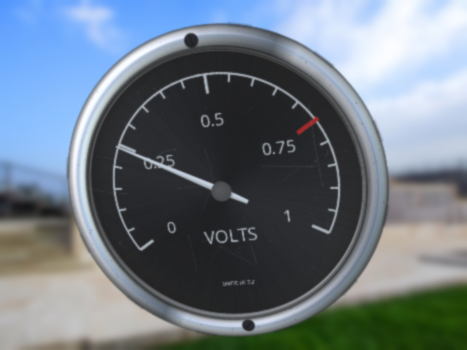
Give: 0.25 V
